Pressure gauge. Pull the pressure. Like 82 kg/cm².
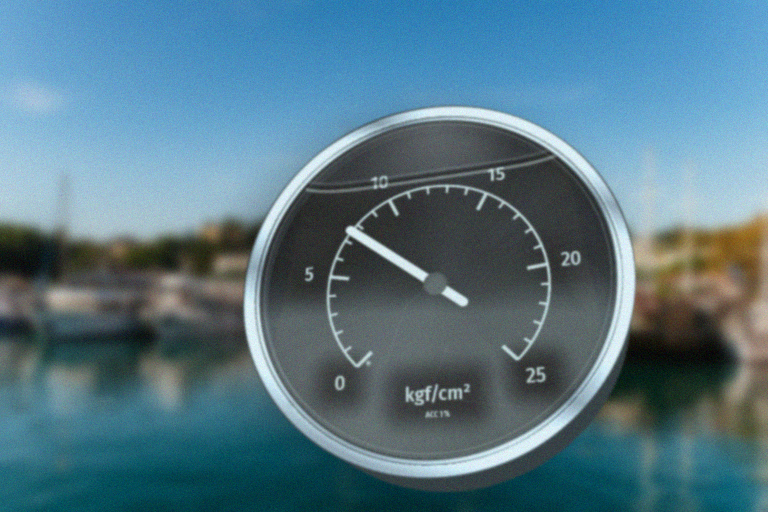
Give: 7.5 kg/cm²
